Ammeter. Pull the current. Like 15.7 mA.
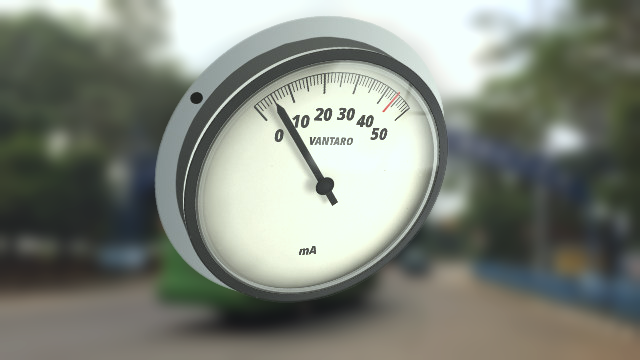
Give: 5 mA
